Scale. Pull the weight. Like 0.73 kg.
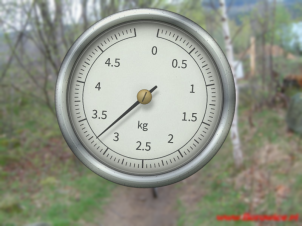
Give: 3.2 kg
